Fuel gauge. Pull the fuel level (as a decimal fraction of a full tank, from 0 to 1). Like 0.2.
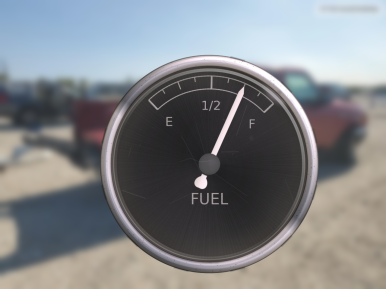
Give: 0.75
